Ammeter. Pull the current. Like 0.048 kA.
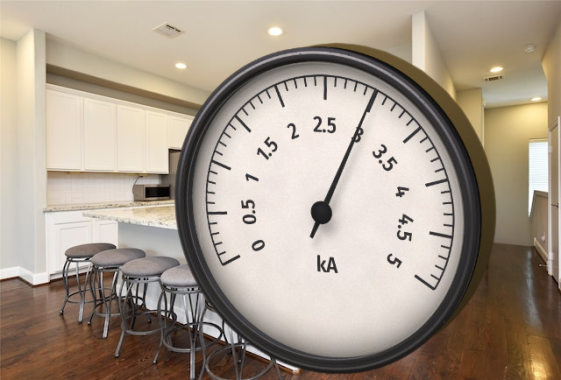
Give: 3 kA
